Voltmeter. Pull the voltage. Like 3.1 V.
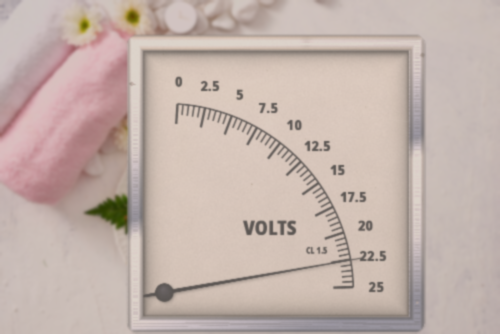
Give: 22.5 V
